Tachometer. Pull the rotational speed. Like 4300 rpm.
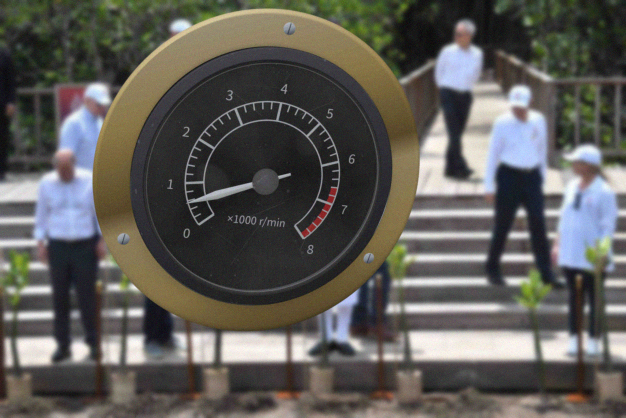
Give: 600 rpm
